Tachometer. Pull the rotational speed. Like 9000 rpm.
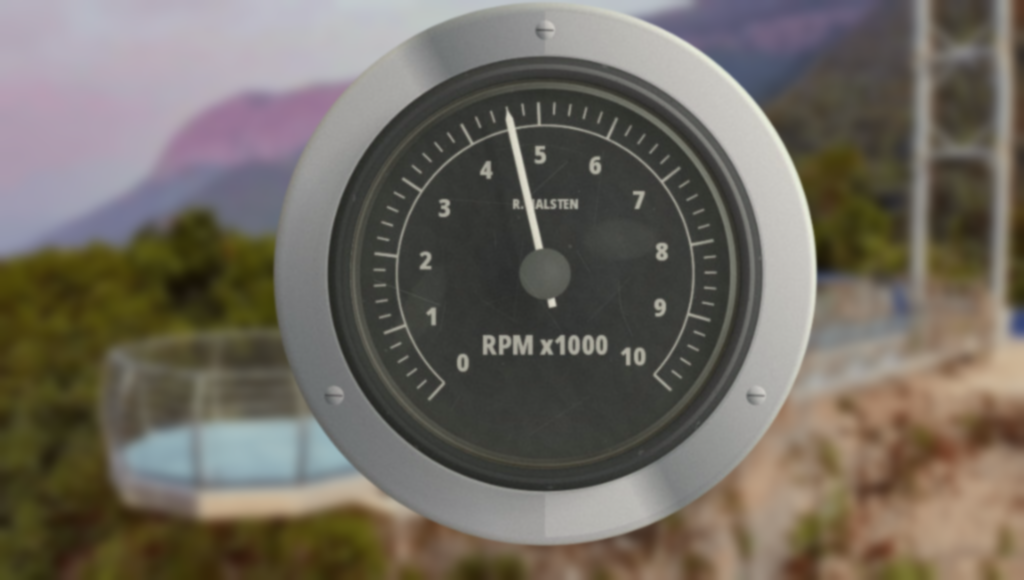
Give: 4600 rpm
